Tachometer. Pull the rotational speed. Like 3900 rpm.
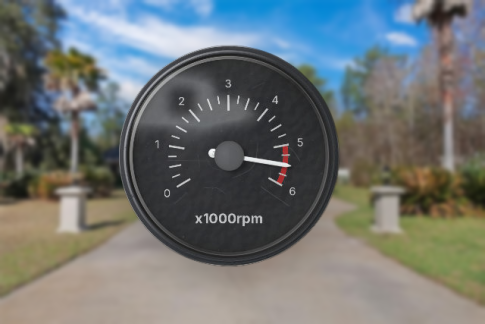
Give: 5500 rpm
